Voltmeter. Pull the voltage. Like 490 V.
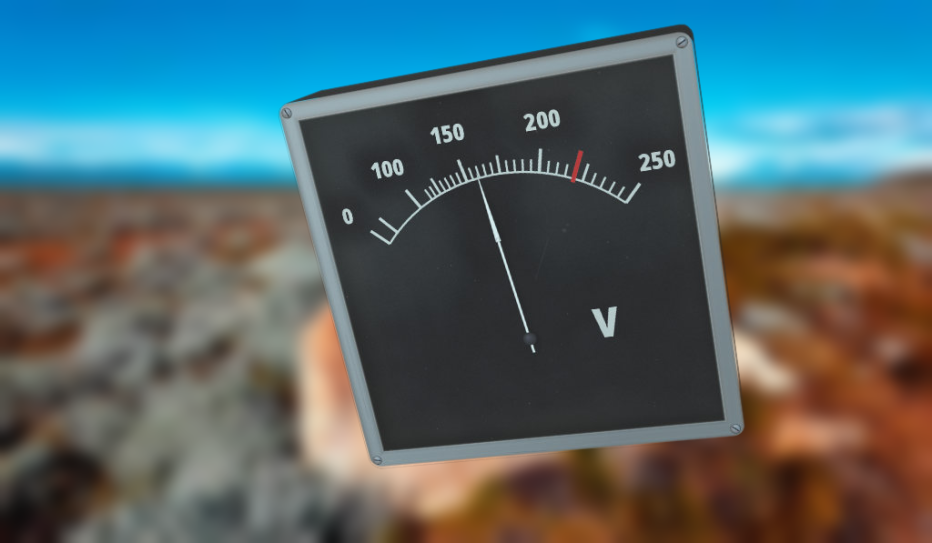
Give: 160 V
